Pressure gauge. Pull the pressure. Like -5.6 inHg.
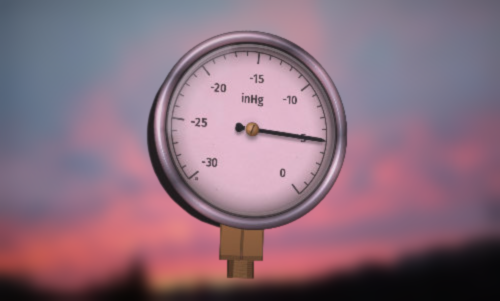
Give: -5 inHg
